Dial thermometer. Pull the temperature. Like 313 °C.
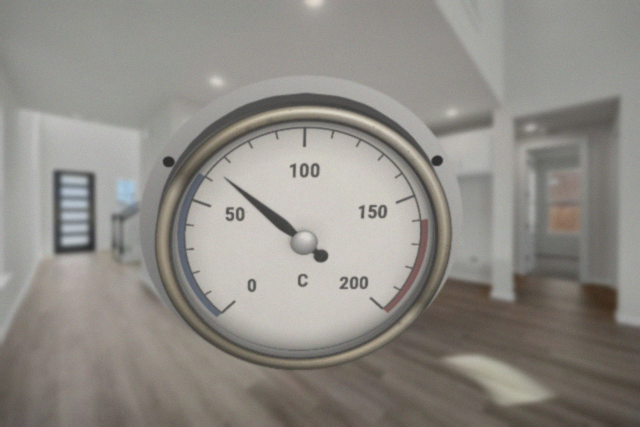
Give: 65 °C
